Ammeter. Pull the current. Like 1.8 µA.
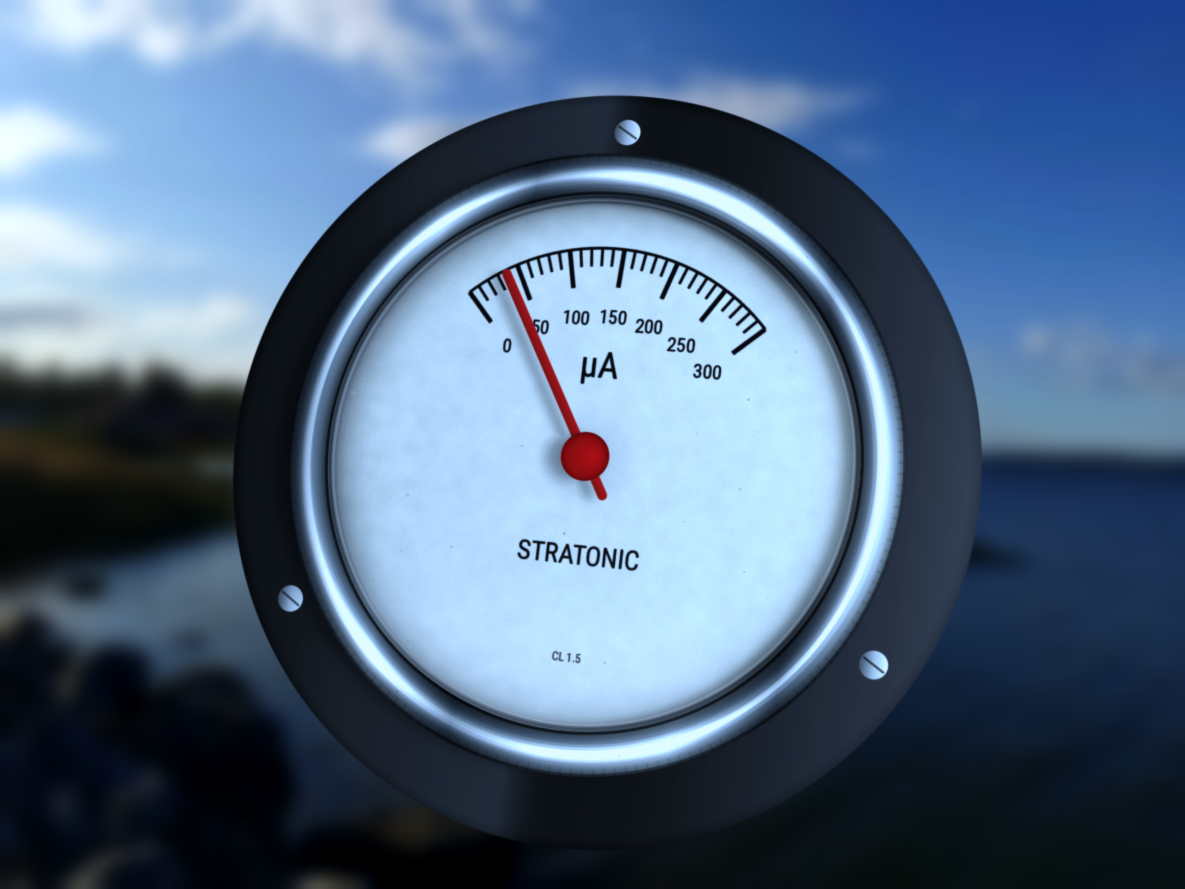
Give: 40 µA
